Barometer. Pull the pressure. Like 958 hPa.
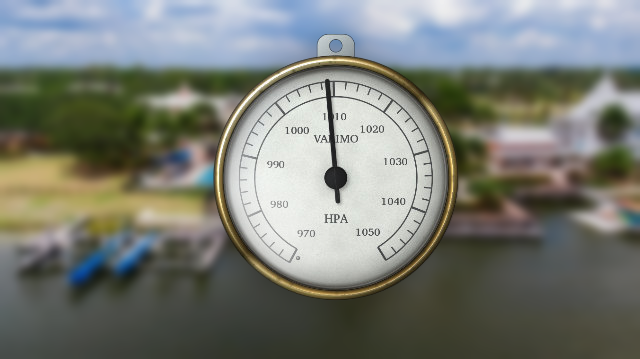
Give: 1009 hPa
